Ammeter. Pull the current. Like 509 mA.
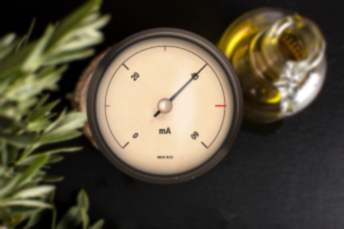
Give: 40 mA
